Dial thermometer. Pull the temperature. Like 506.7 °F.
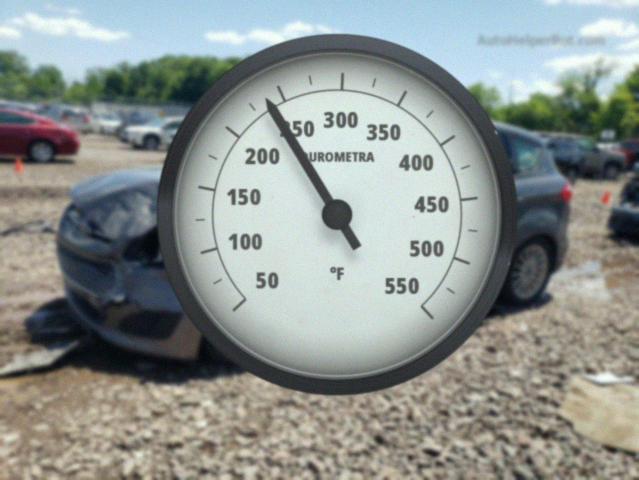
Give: 237.5 °F
